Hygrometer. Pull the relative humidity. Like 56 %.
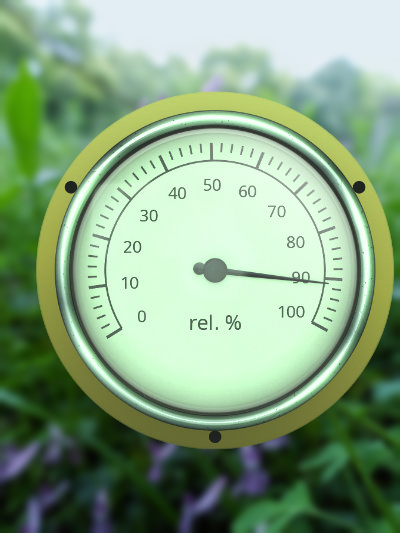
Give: 91 %
